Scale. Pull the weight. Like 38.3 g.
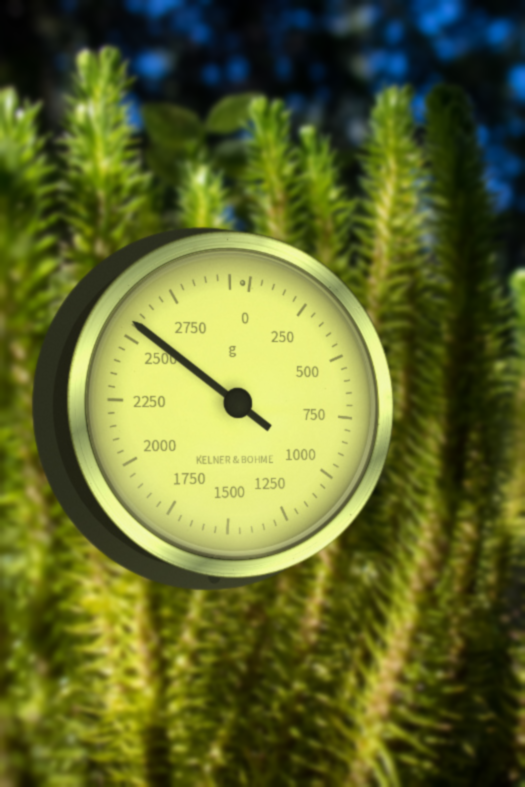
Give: 2550 g
